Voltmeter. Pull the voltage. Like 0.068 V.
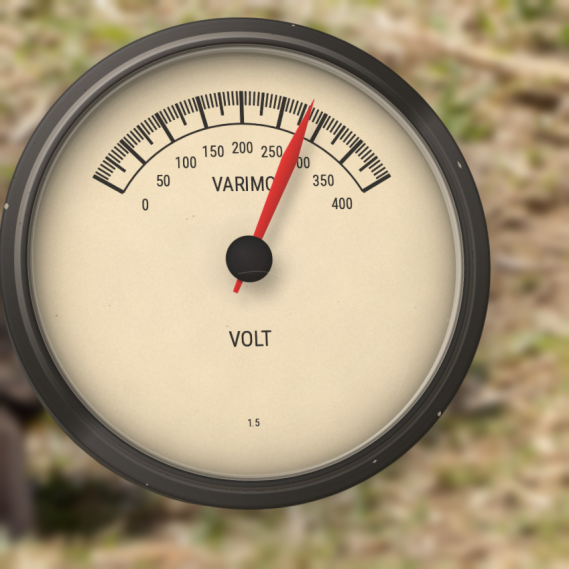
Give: 280 V
